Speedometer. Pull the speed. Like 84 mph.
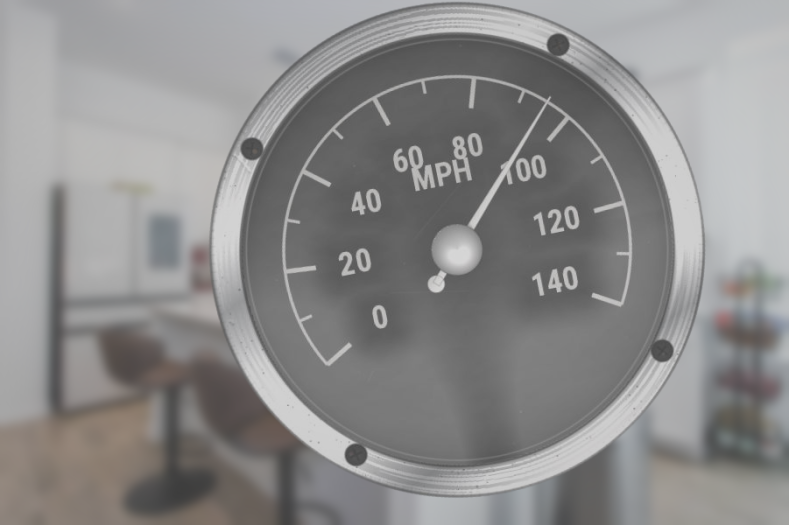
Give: 95 mph
